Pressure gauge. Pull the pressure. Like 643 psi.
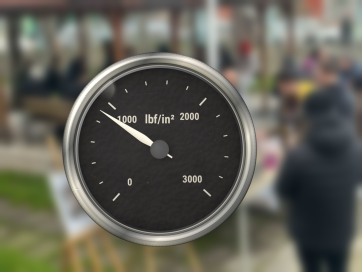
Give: 900 psi
